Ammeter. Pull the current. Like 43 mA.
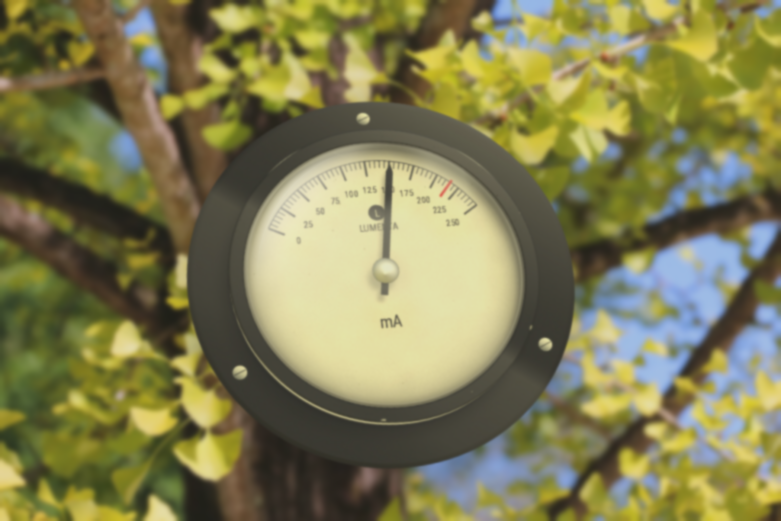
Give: 150 mA
